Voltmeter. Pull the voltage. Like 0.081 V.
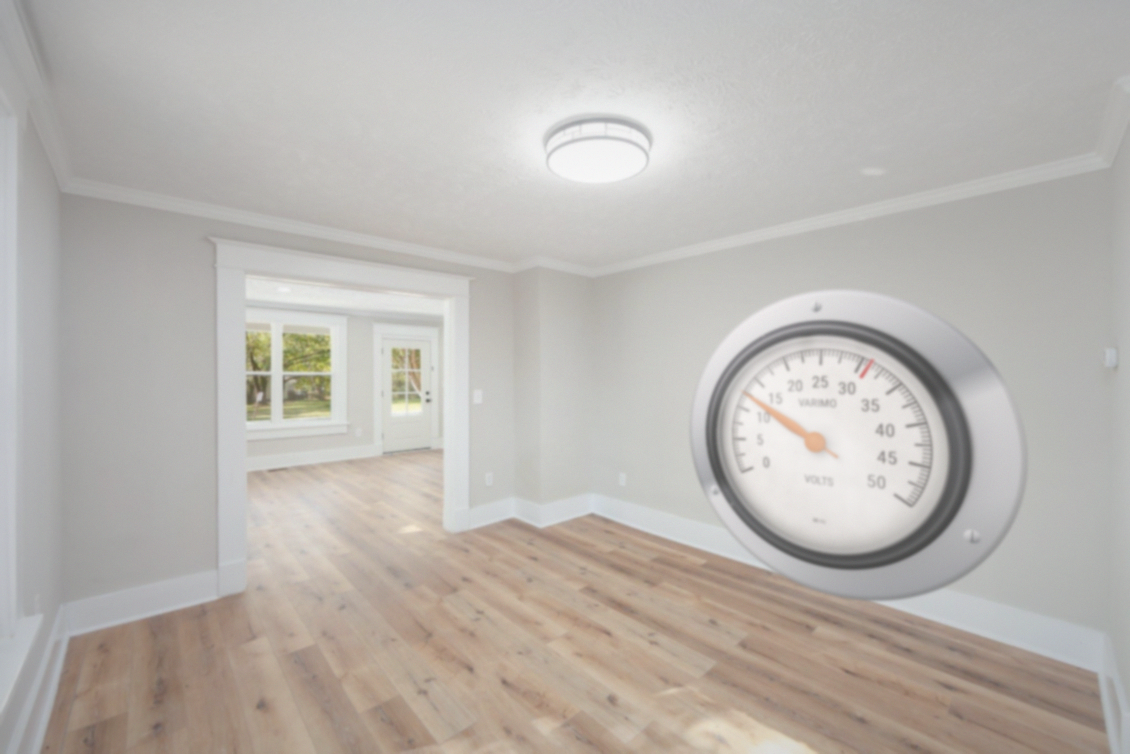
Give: 12.5 V
